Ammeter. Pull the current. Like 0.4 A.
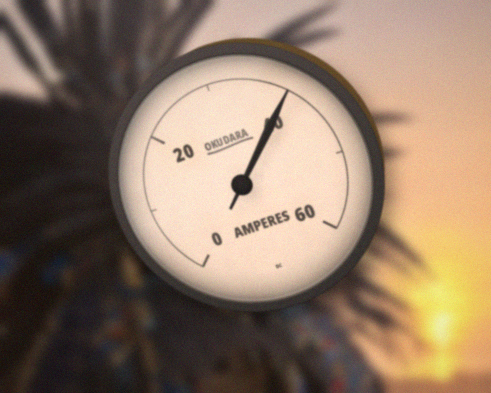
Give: 40 A
